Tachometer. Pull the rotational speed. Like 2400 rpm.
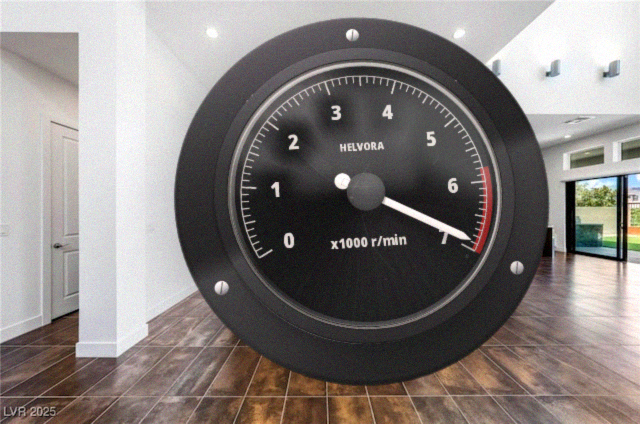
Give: 6900 rpm
